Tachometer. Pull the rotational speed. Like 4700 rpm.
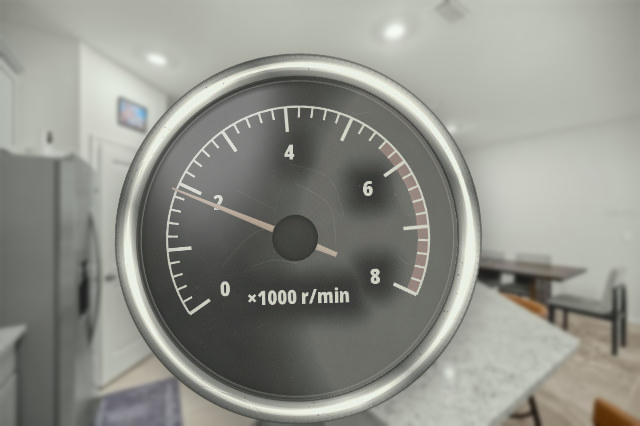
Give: 1900 rpm
